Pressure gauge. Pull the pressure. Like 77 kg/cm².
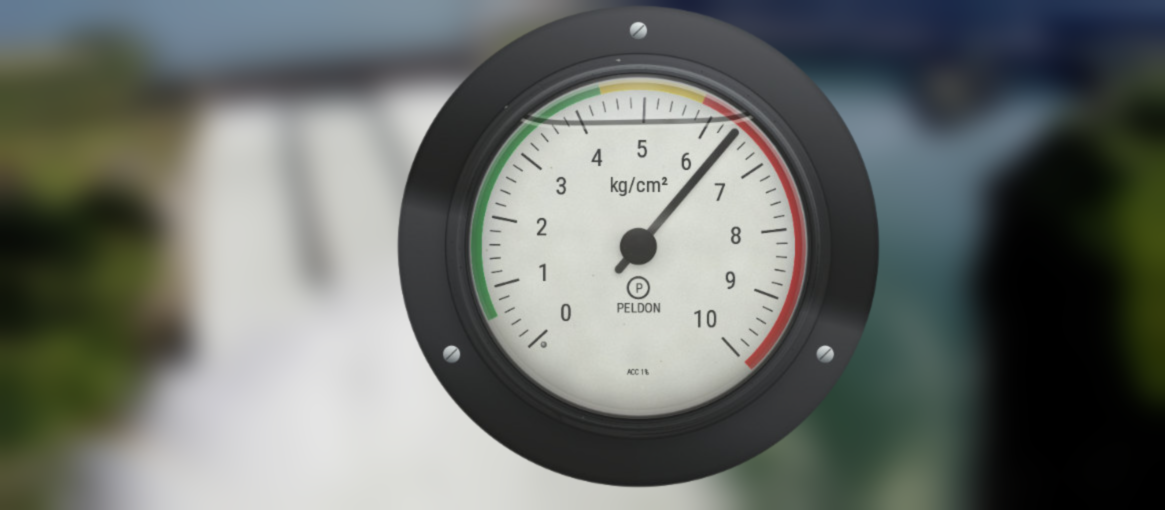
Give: 6.4 kg/cm²
